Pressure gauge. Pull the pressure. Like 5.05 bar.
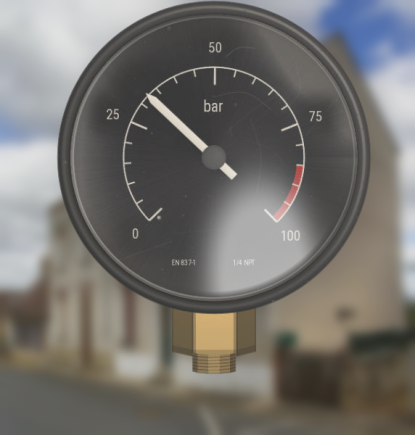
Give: 32.5 bar
